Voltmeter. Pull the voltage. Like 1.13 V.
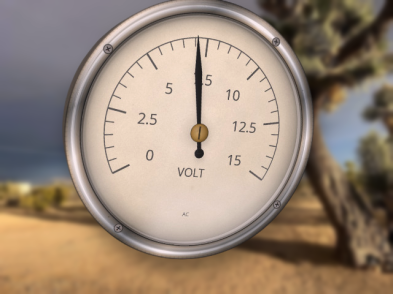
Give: 7 V
